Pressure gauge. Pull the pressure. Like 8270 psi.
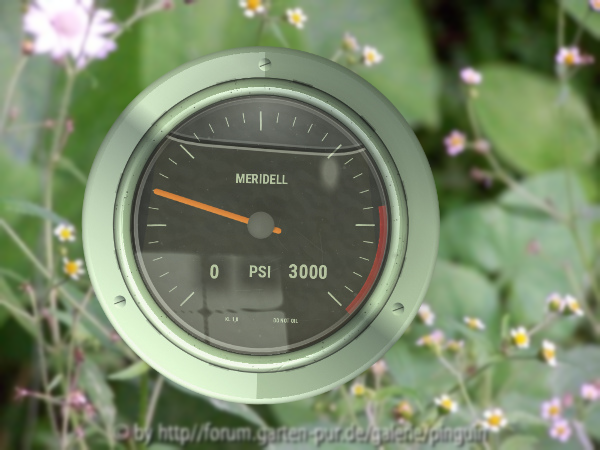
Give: 700 psi
